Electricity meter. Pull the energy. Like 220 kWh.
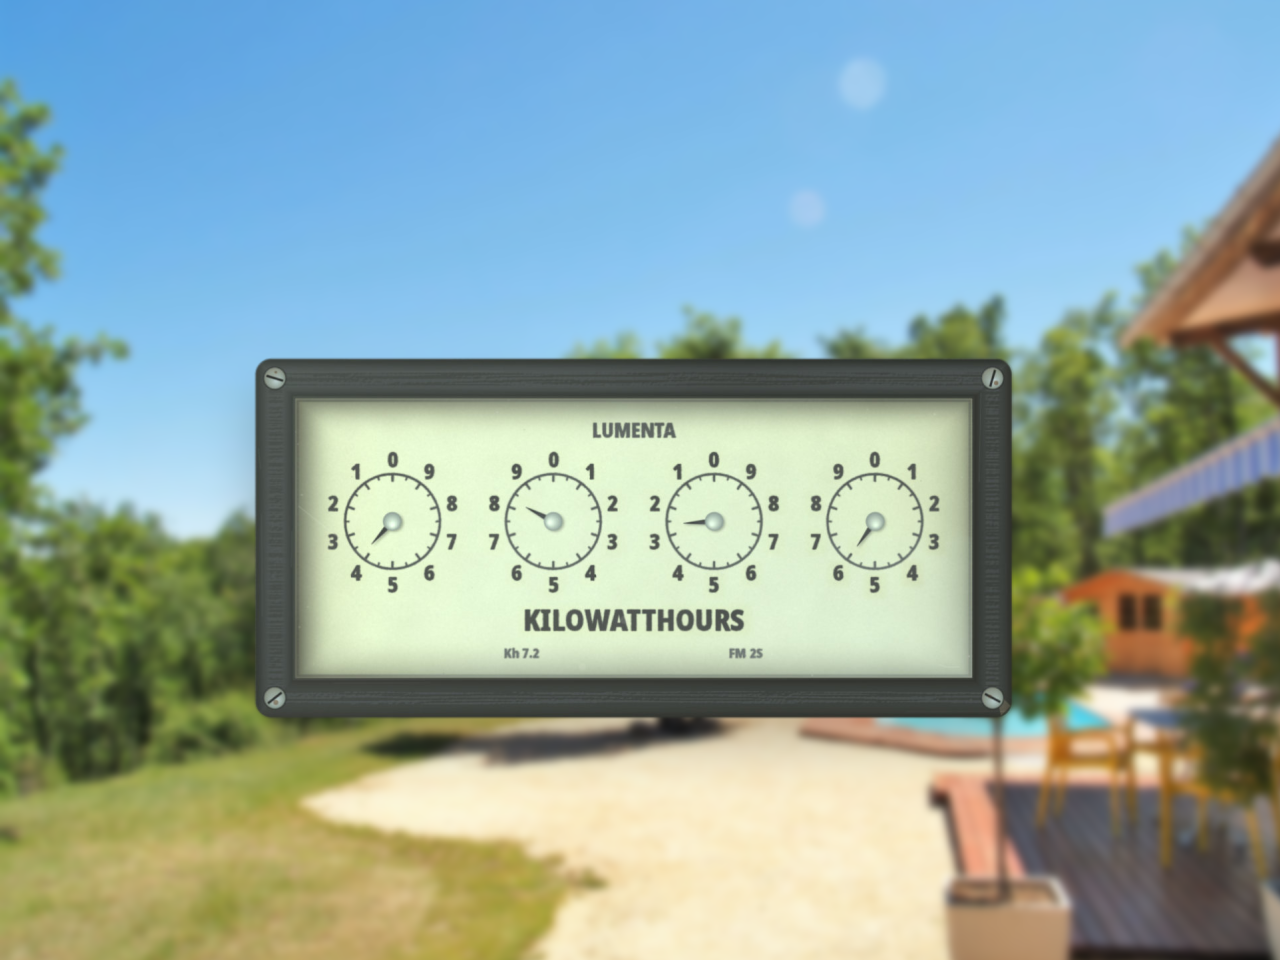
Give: 3826 kWh
